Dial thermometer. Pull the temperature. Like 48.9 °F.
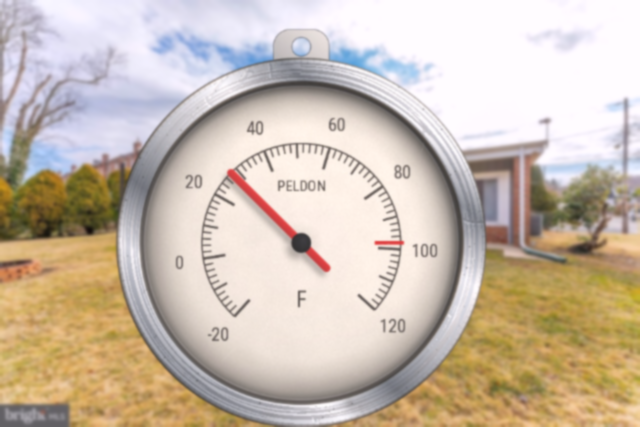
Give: 28 °F
